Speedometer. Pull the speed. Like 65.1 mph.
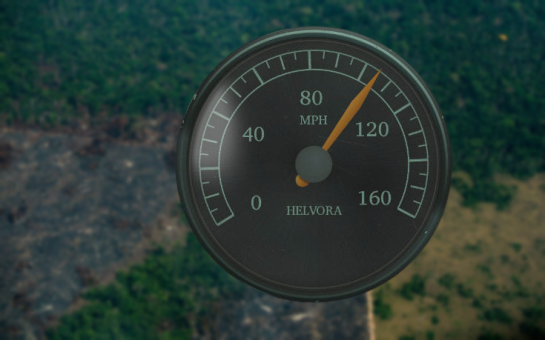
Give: 105 mph
